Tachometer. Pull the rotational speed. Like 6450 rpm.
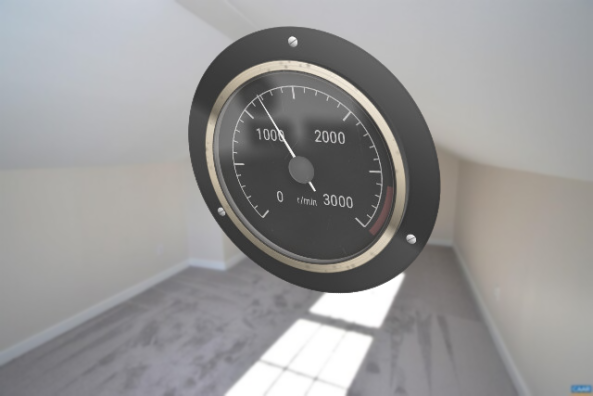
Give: 1200 rpm
